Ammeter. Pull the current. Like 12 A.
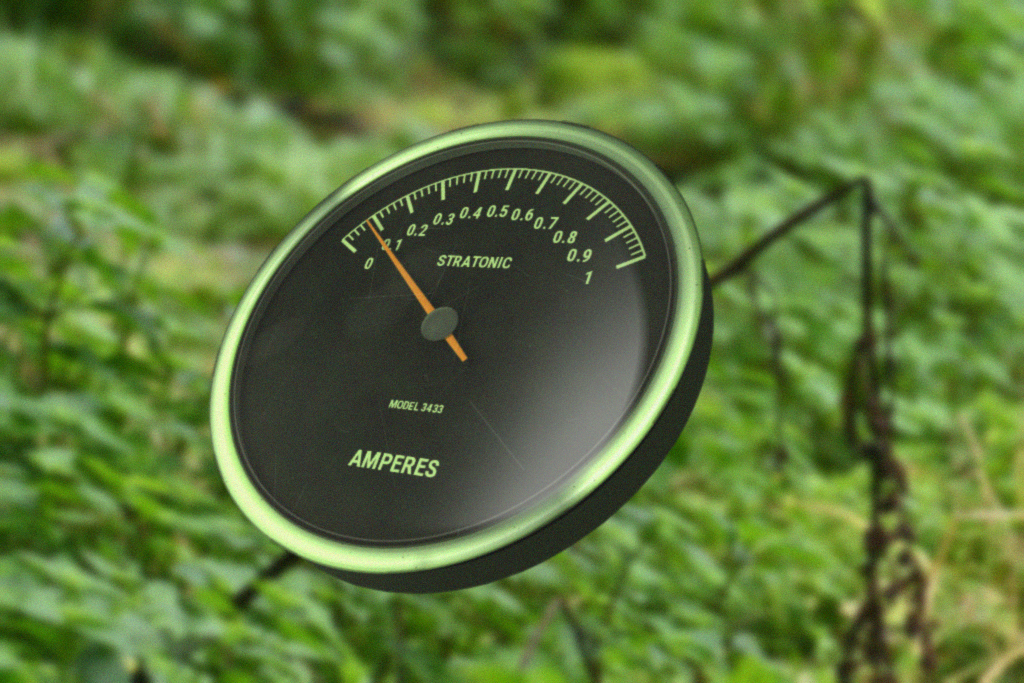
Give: 0.08 A
